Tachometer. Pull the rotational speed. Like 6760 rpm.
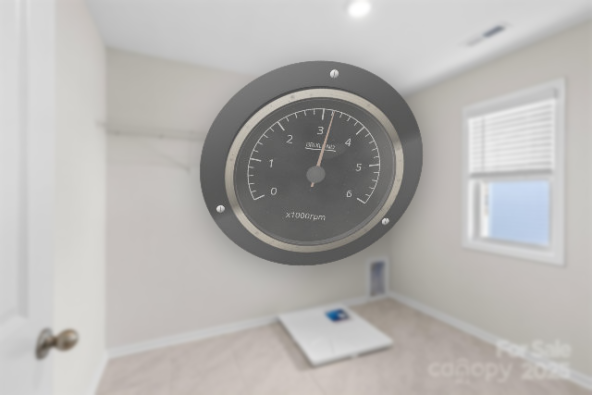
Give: 3200 rpm
